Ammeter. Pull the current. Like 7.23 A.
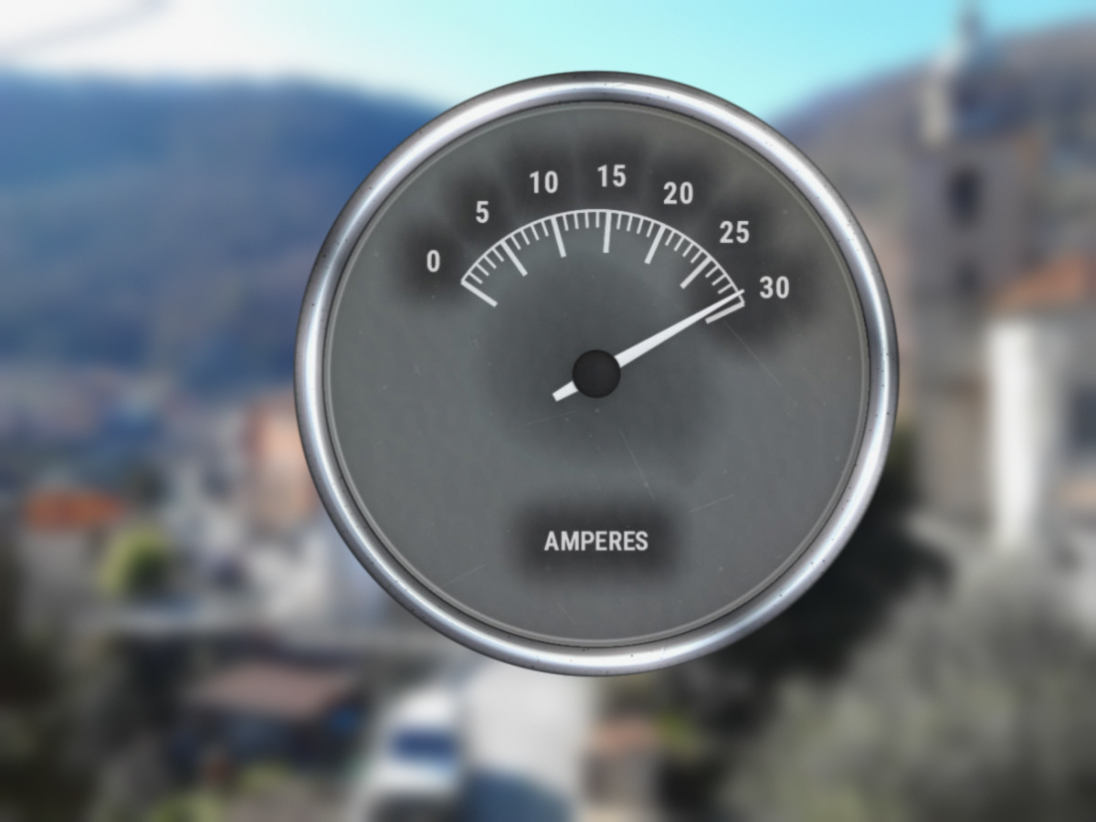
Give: 29 A
